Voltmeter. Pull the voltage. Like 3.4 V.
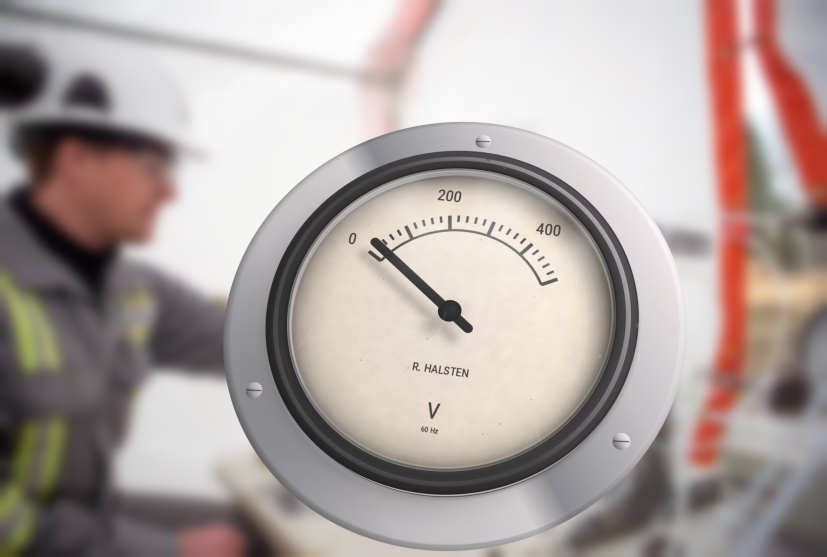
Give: 20 V
